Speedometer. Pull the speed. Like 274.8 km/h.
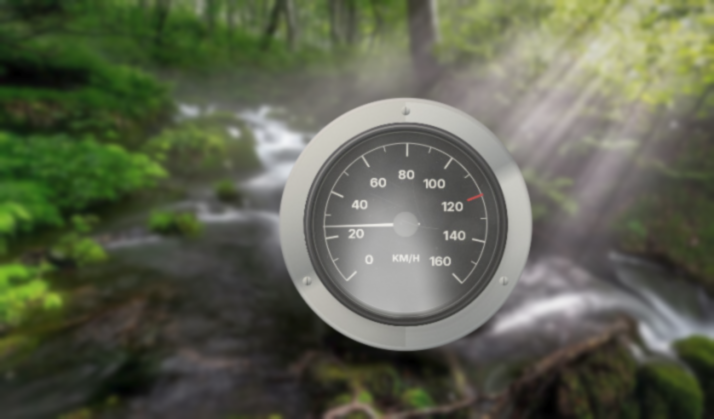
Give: 25 km/h
